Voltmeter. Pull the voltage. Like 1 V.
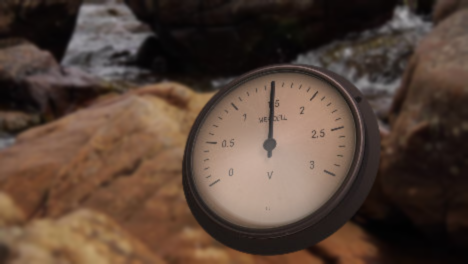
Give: 1.5 V
